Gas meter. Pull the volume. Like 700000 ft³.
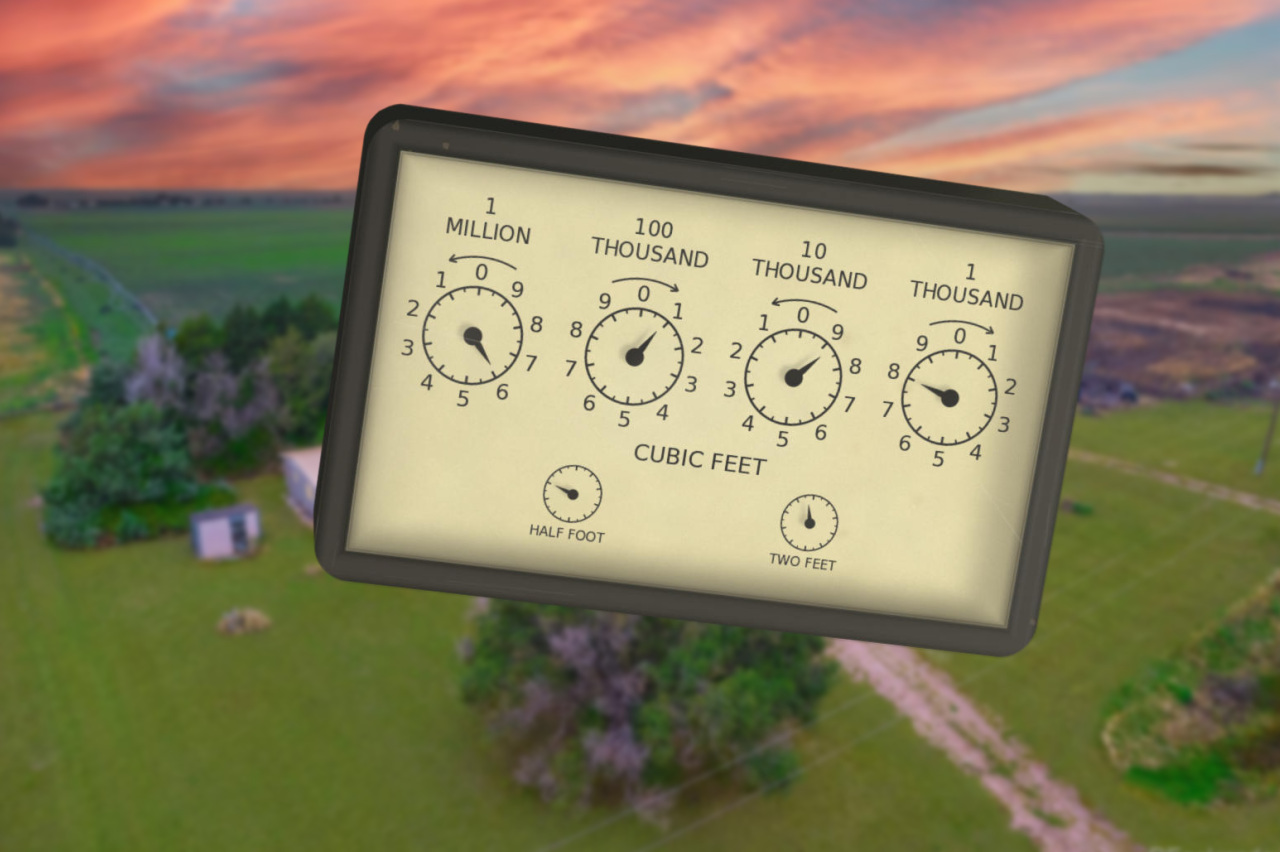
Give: 608800 ft³
